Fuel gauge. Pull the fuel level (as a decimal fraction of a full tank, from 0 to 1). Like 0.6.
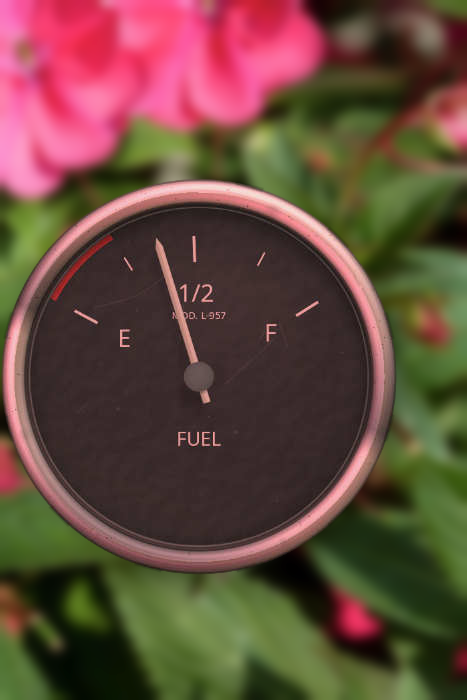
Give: 0.375
